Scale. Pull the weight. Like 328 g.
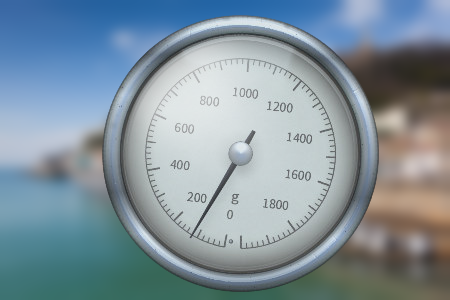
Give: 120 g
